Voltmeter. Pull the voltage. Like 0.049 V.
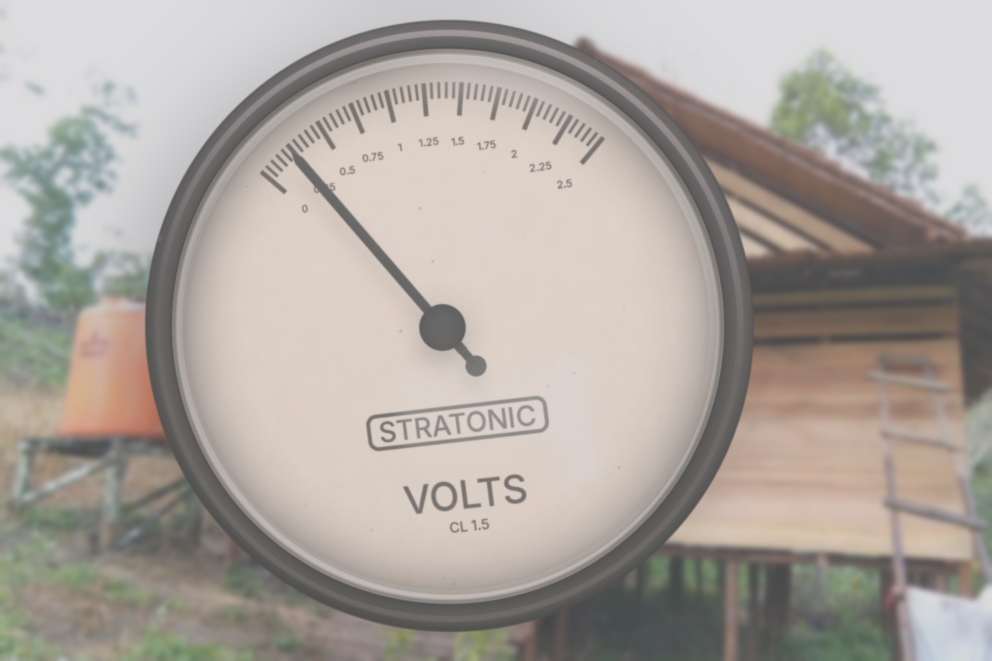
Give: 0.25 V
